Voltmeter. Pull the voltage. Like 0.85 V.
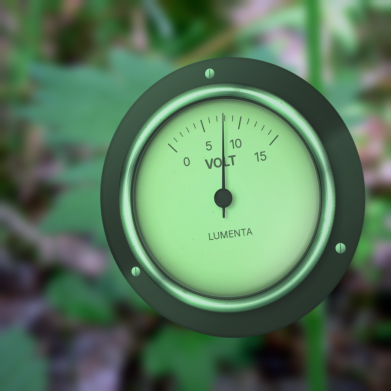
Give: 8 V
